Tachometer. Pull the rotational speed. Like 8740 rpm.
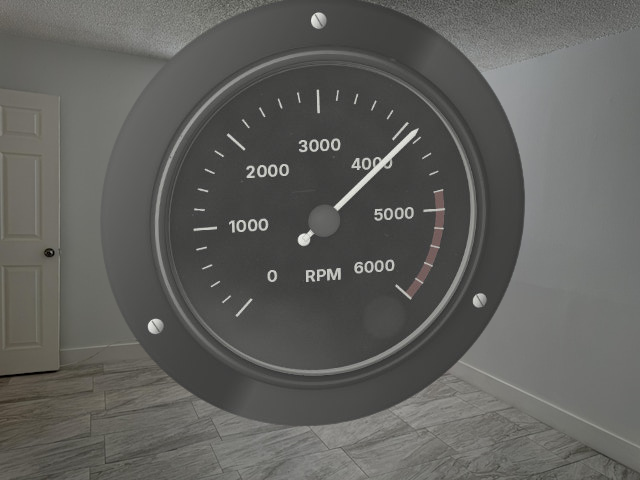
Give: 4100 rpm
